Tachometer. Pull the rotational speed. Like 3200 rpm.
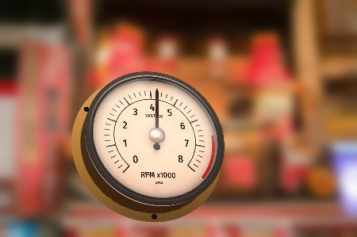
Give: 4200 rpm
